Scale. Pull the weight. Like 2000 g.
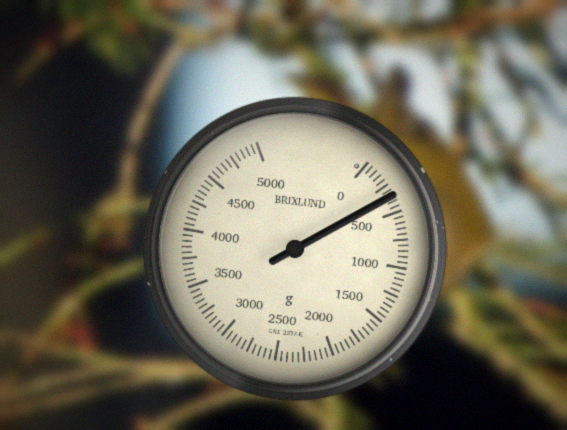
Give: 350 g
